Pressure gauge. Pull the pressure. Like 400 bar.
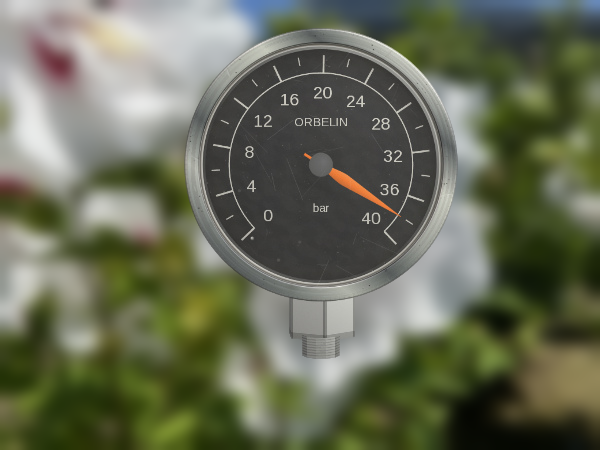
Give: 38 bar
